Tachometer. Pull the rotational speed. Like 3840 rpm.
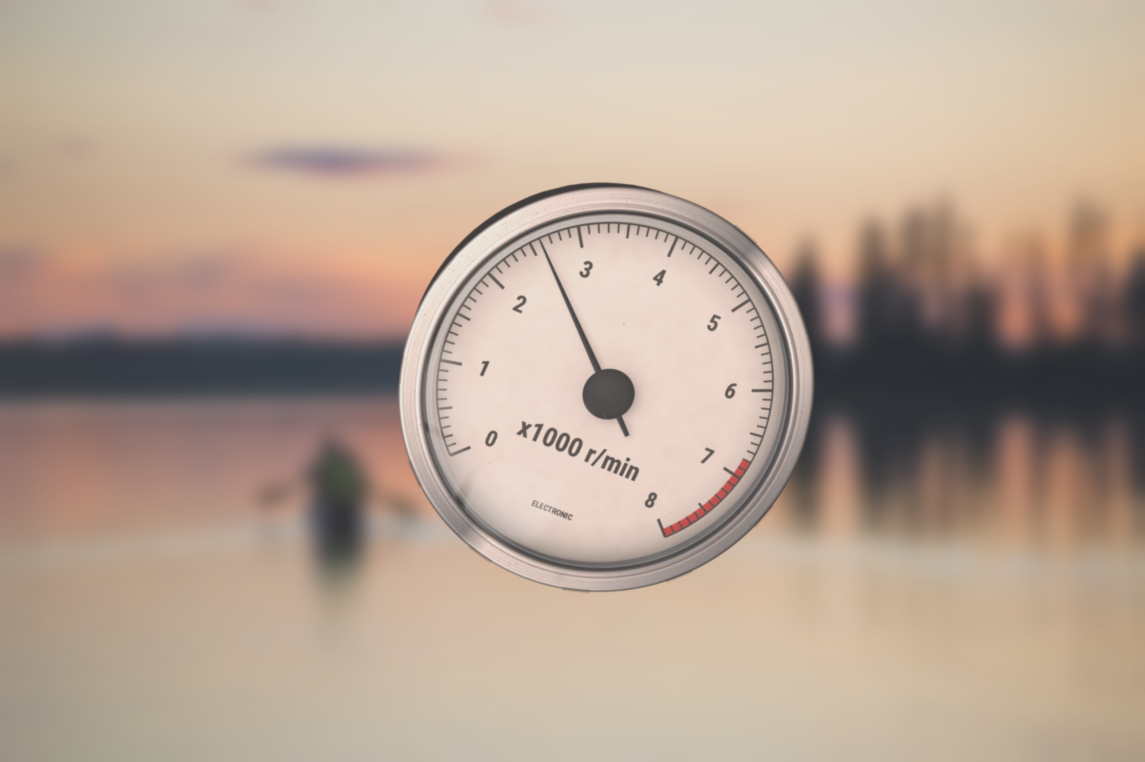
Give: 2600 rpm
